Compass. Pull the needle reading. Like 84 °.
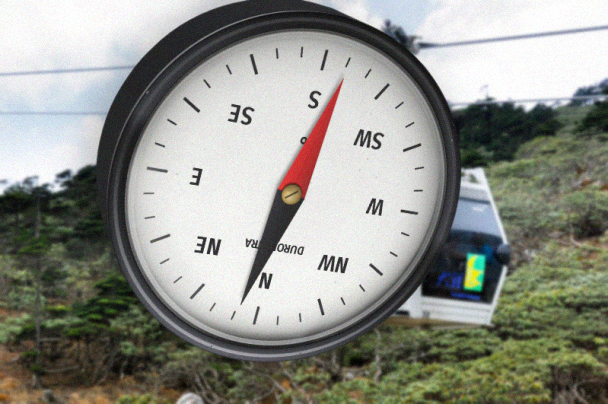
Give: 190 °
